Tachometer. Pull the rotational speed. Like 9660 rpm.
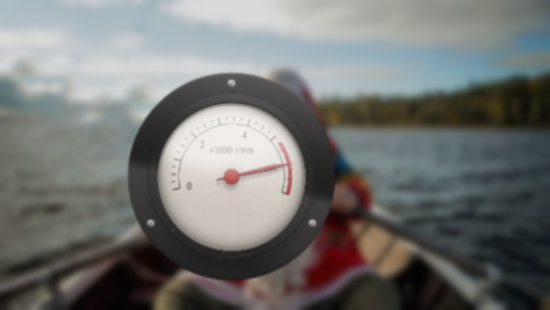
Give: 6000 rpm
